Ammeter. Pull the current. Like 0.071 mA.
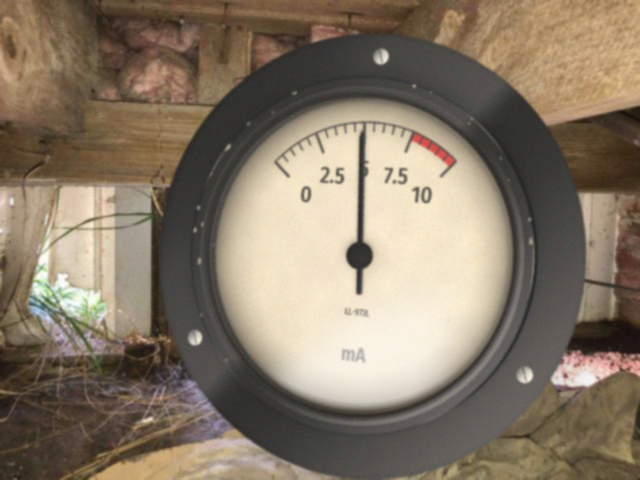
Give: 5 mA
